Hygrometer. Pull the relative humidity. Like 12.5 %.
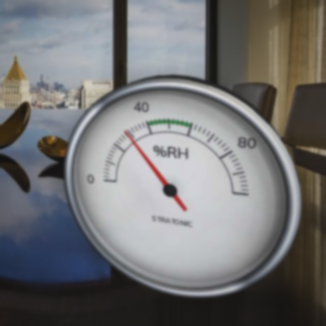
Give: 30 %
